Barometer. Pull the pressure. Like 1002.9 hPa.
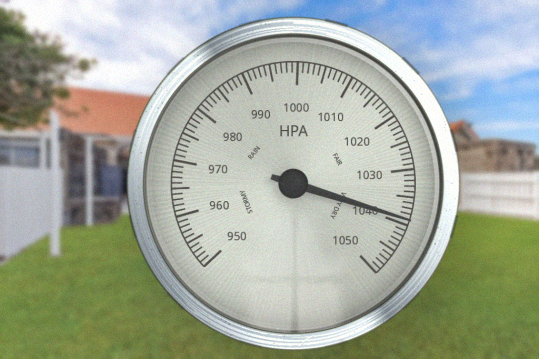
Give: 1039 hPa
